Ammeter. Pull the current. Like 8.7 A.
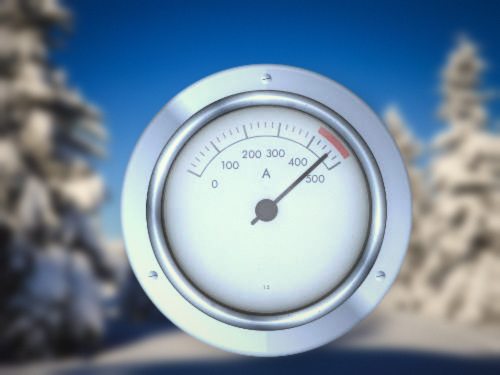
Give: 460 A
